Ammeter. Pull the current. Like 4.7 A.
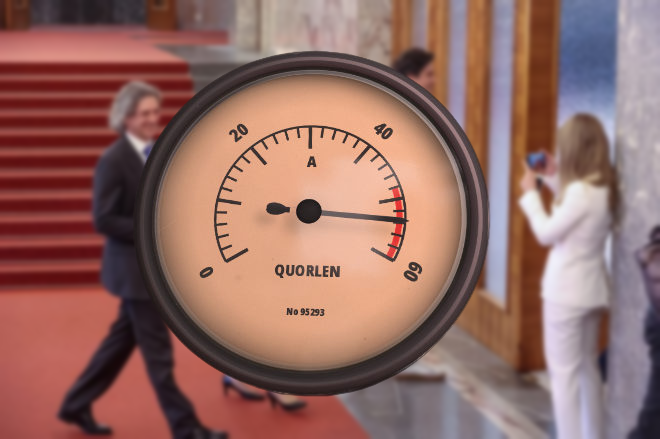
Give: 54 A
